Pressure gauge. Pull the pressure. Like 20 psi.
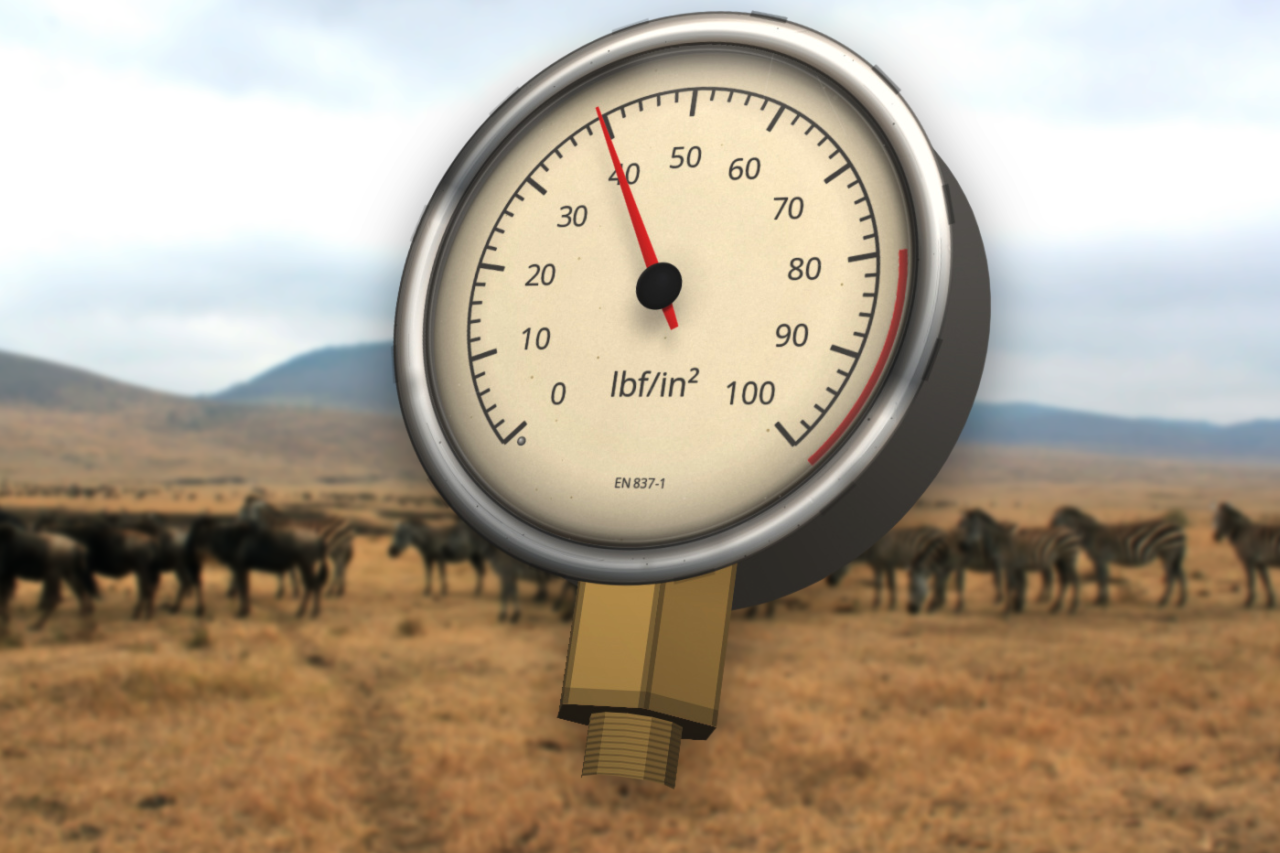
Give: 40 psi
